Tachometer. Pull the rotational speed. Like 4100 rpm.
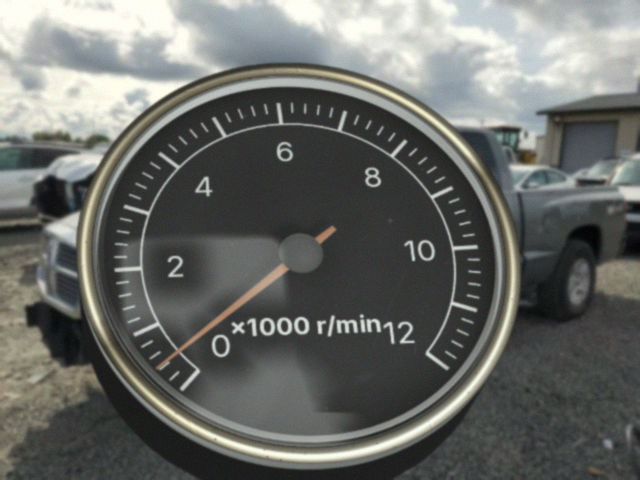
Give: 400 rpm
